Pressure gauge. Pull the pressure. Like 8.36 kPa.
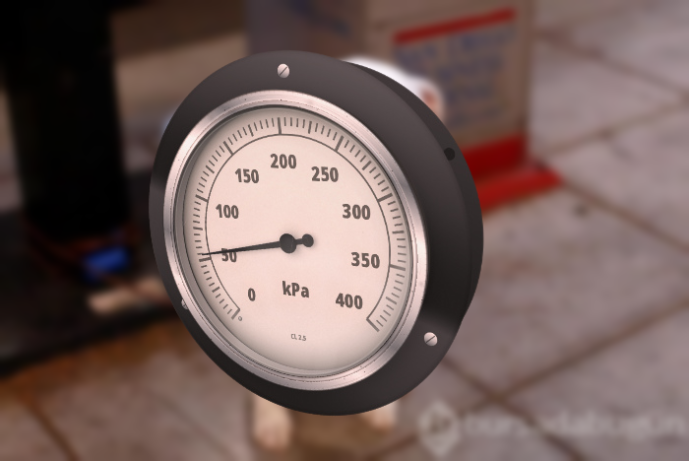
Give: 55 kPa
